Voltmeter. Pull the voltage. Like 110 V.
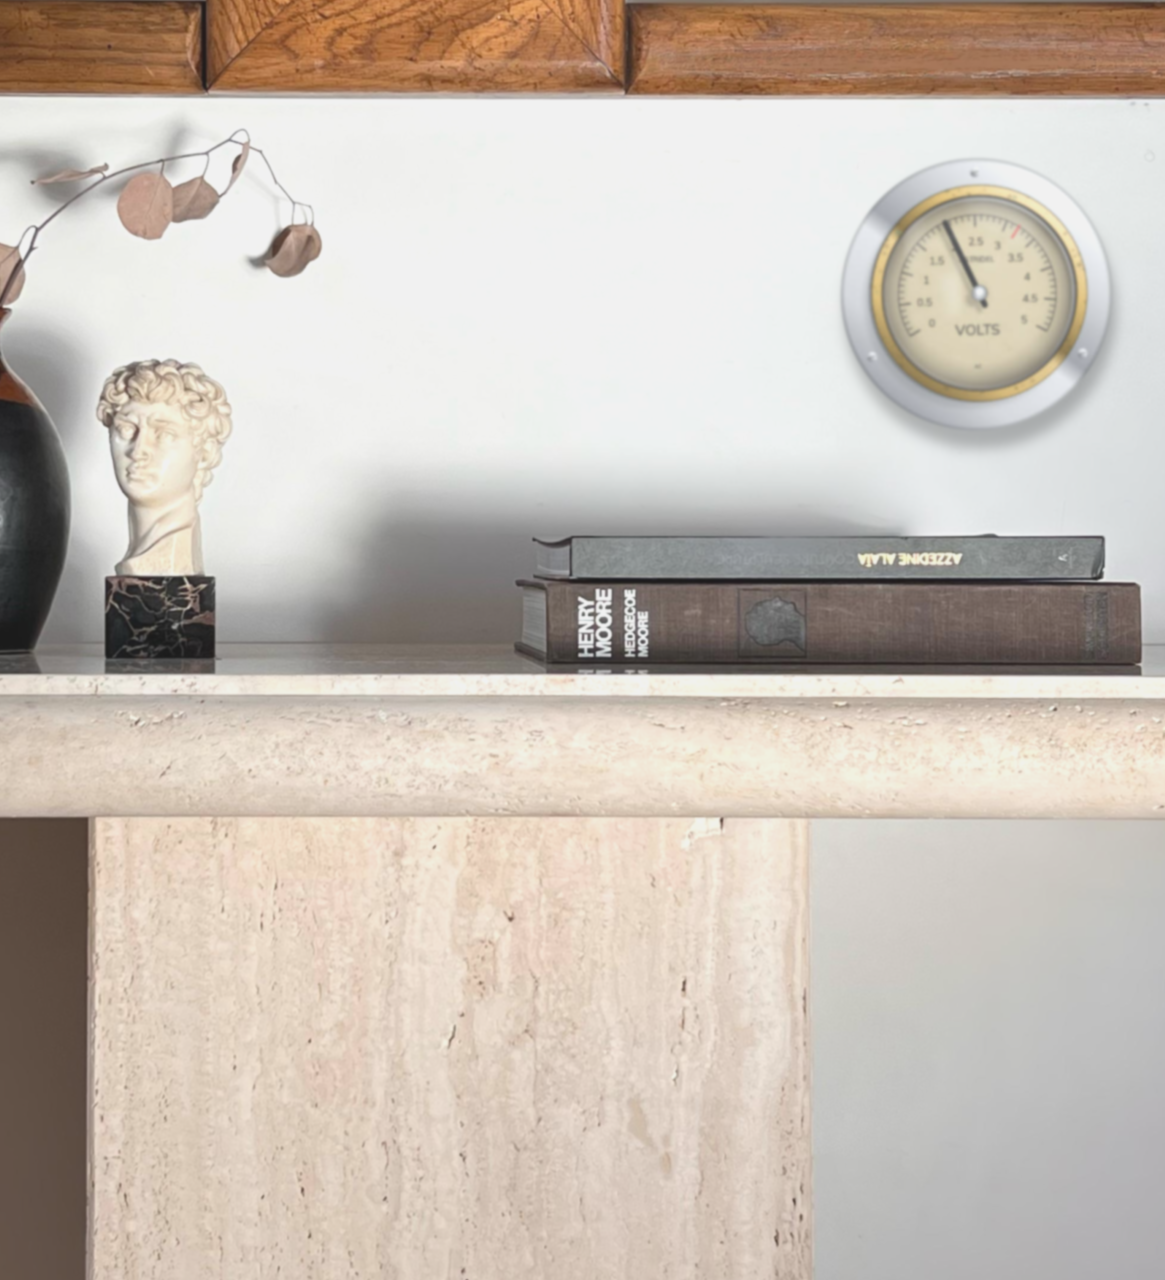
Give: 2 V
